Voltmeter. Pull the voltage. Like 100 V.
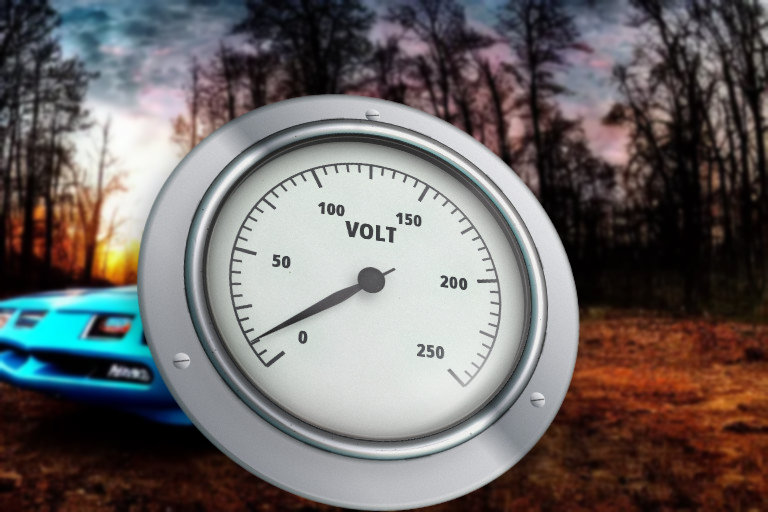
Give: 10 V
